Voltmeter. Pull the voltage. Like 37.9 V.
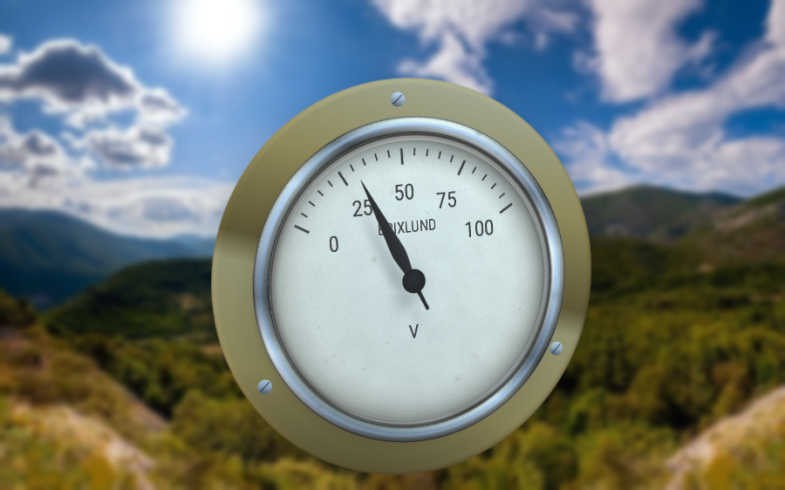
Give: 30 V
